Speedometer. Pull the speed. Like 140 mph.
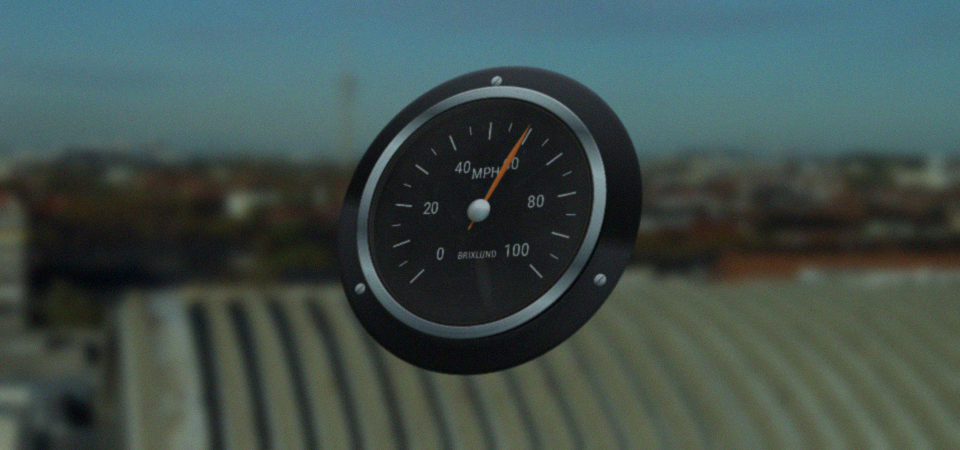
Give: 60 mph
